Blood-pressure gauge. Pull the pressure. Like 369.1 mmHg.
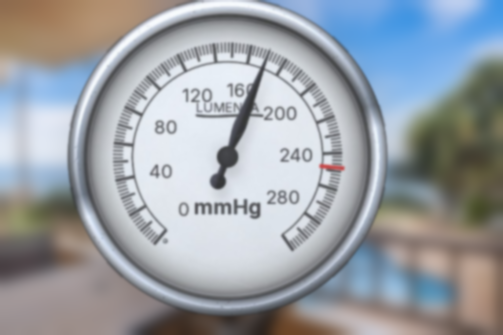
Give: 170 mmHg
